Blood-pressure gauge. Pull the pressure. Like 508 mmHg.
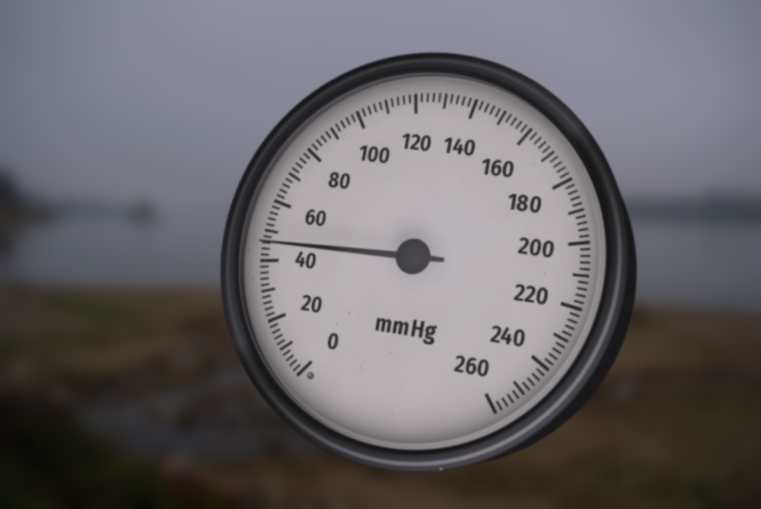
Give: 46 mmHg
